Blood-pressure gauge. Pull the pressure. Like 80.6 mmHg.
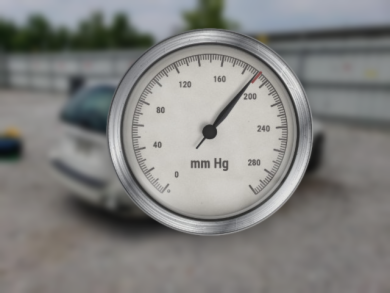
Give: 190 mmHg
